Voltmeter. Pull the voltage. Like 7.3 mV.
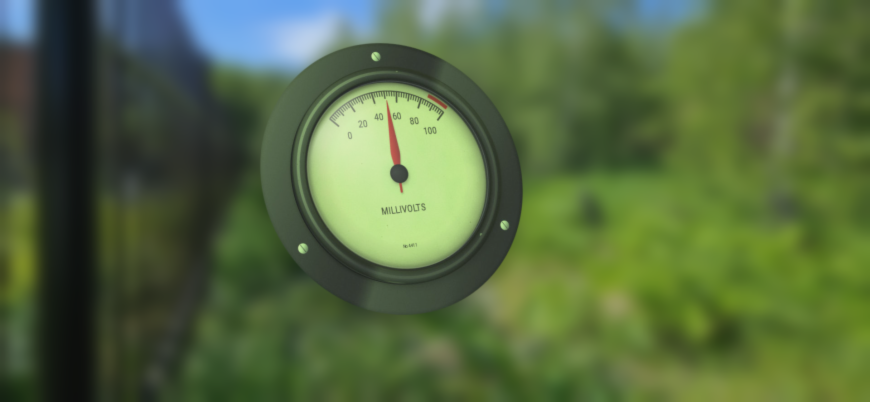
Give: 50 mV
